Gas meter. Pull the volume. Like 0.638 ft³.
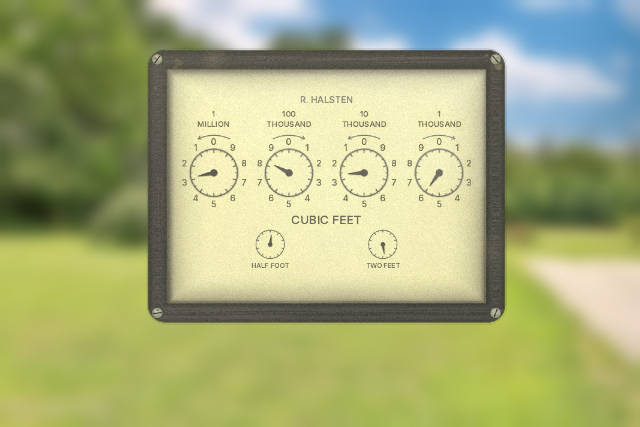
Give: 282600 ft³
